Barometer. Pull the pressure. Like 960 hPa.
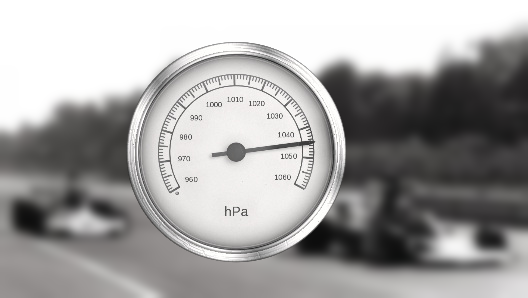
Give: 1045 hPa
